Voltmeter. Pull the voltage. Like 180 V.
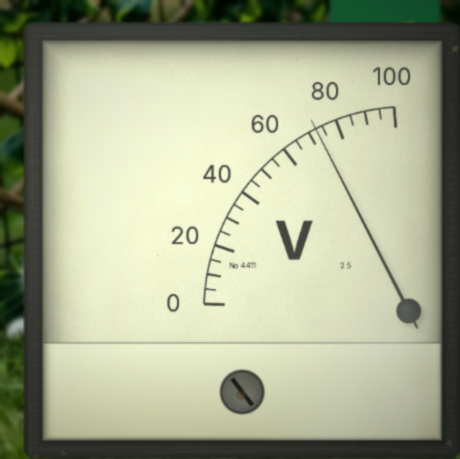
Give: 72.5 V
